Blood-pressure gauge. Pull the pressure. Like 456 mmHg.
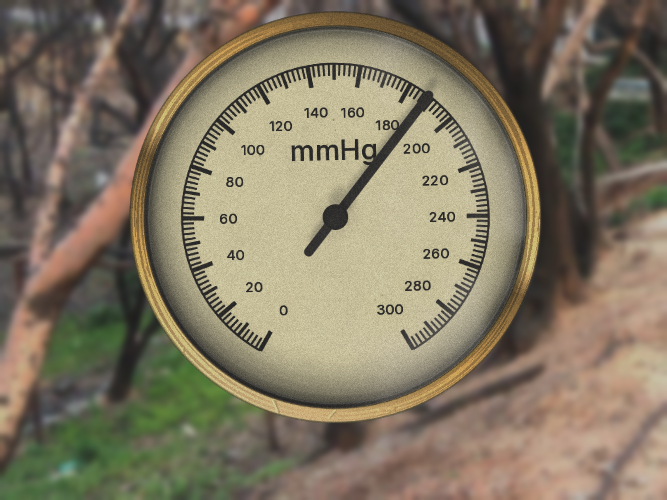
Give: 188 mmHg
